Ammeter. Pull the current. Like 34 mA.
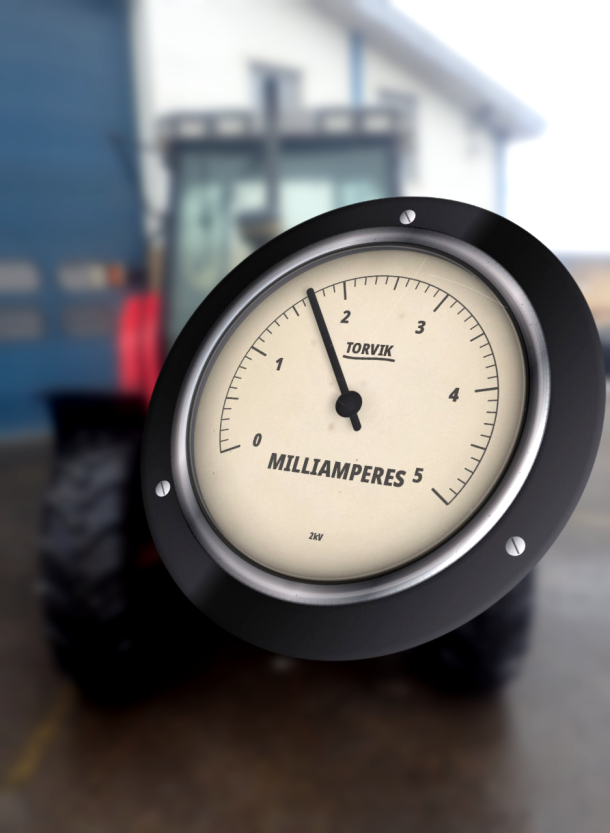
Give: 1.7 mA
